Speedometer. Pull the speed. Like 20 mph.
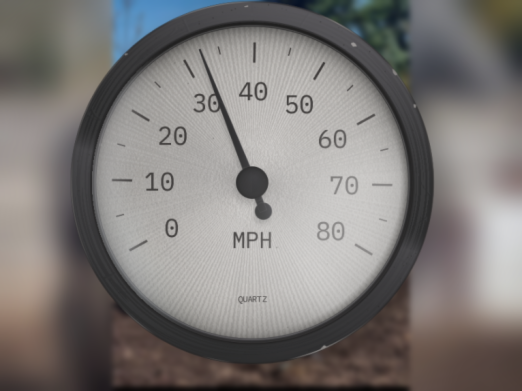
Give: 32.5 mph
